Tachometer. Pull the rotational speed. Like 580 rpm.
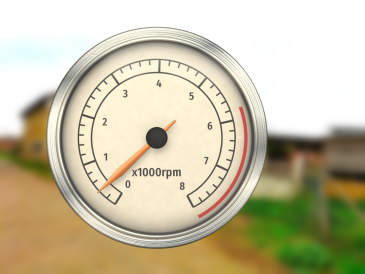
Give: 400 rpm
